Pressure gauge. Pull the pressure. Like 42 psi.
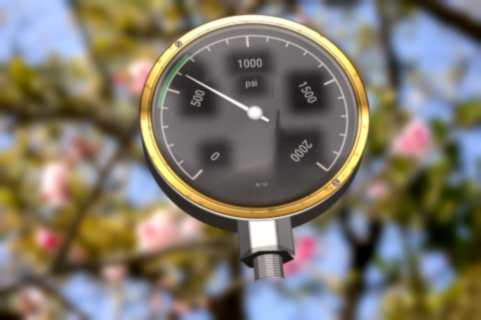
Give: 600 psi
